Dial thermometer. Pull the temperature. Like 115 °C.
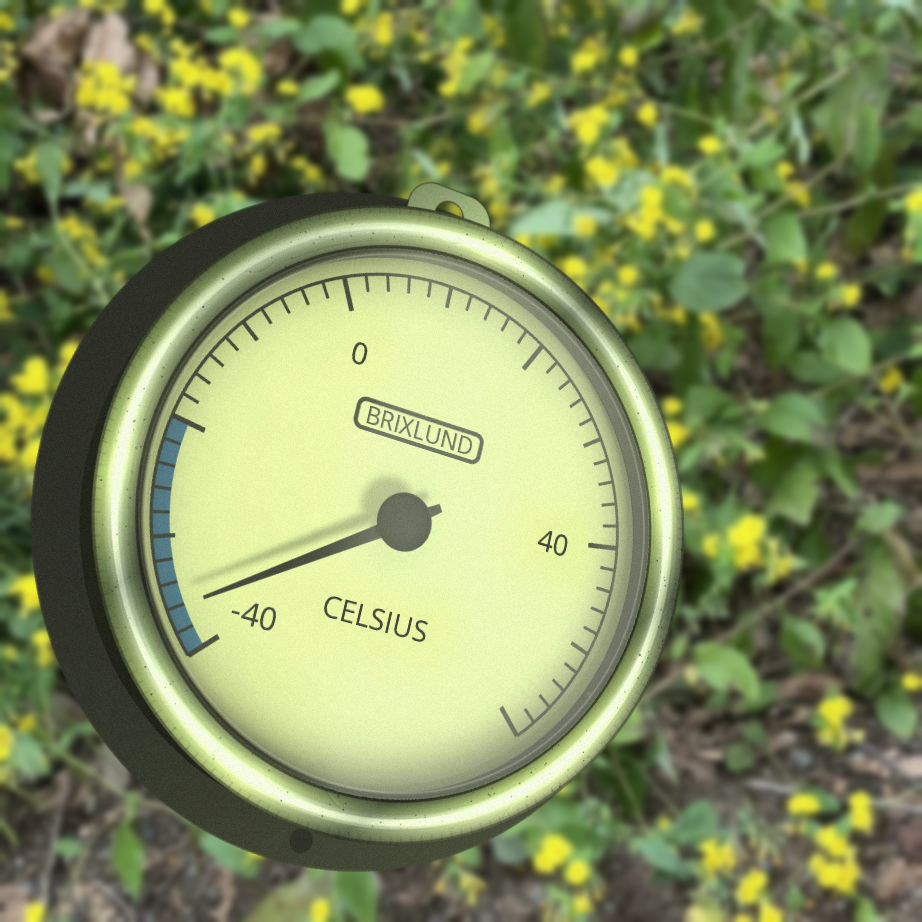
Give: -36 °C
